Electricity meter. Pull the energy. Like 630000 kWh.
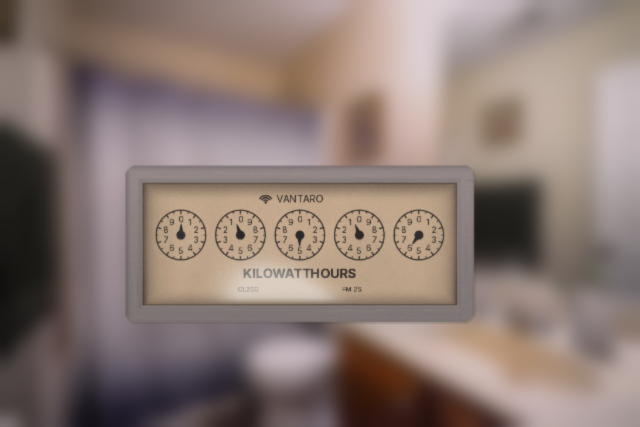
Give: 506 kWh
